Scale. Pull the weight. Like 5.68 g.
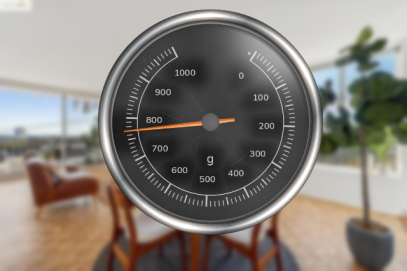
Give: 770 g
